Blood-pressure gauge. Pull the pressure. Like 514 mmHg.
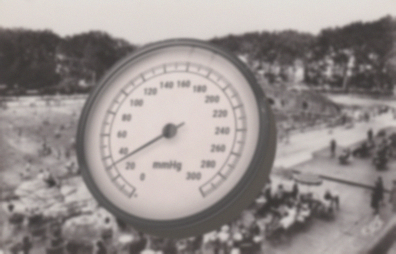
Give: 30 mmHg
